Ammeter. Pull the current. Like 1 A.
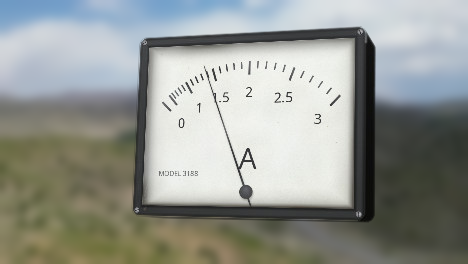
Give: 1.4 A
